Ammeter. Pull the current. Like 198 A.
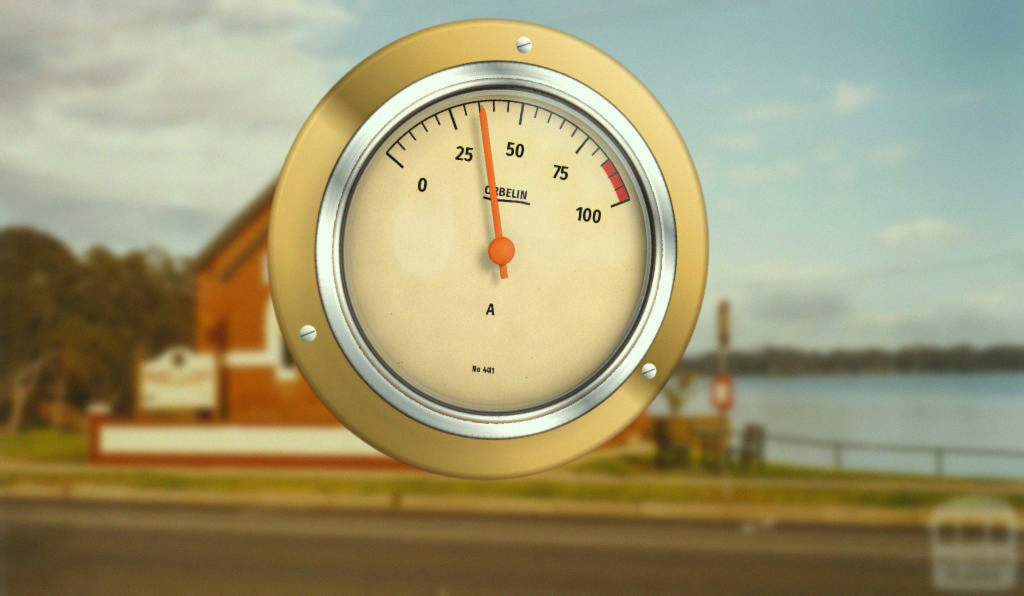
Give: 35 A
